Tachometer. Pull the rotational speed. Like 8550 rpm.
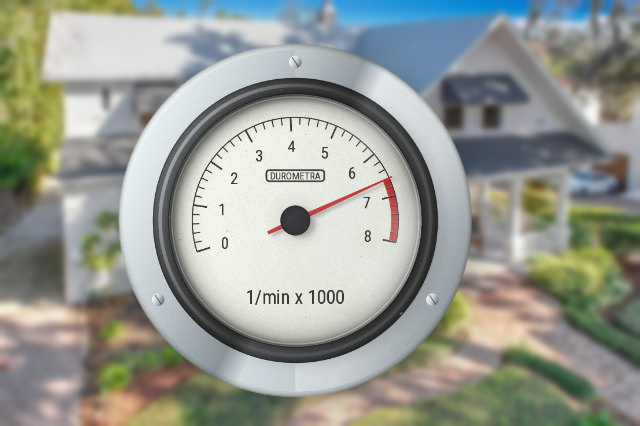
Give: 6600 rpm
